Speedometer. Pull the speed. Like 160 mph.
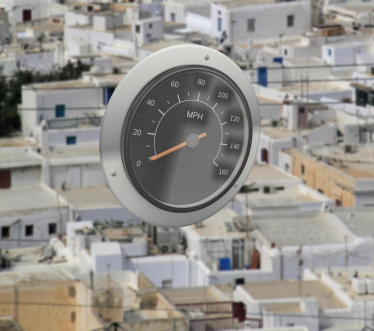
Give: 0 mph
